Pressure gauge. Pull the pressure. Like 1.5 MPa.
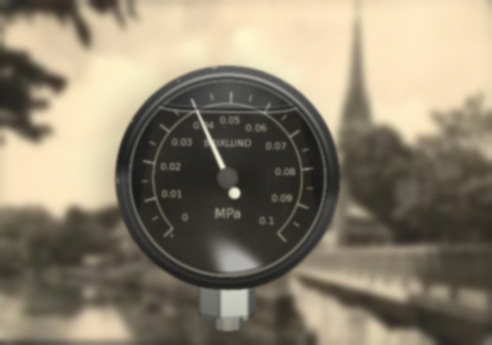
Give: 0.04 MPa
